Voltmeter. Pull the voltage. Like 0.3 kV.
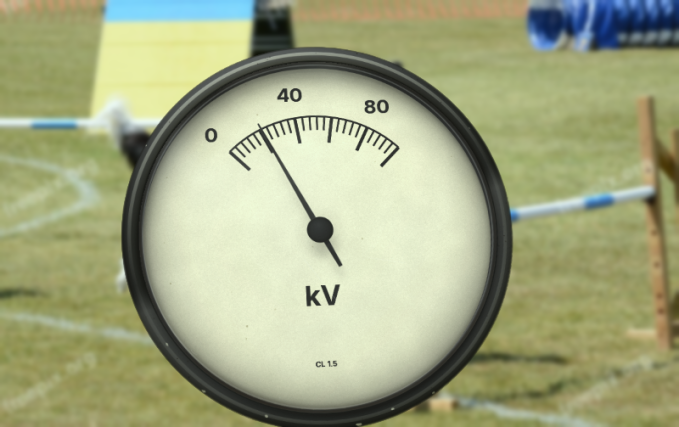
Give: 20 kV
